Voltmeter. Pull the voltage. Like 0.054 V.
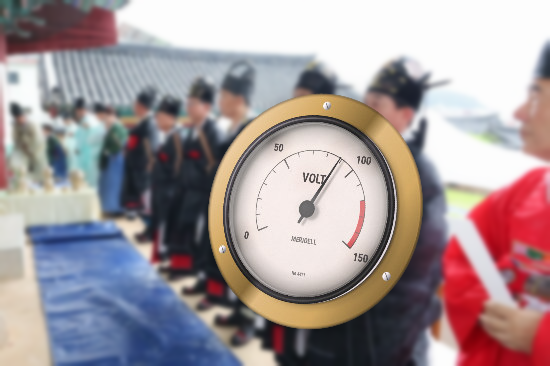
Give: 90 V
